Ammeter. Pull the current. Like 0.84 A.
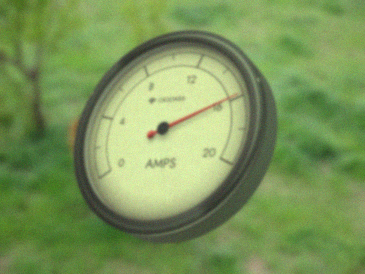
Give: 16 A
